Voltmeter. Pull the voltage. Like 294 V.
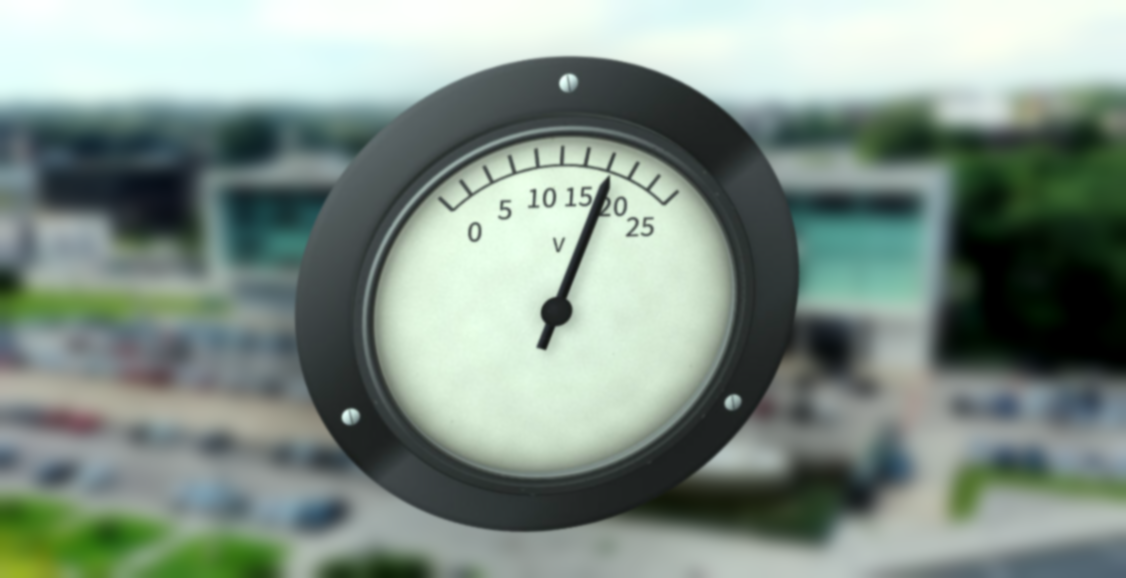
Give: 17.5 V
